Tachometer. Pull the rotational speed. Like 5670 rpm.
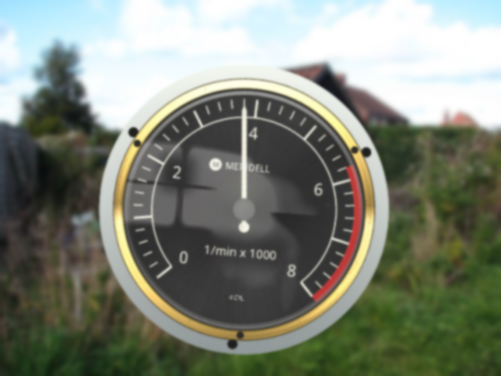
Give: 3800 rpm
